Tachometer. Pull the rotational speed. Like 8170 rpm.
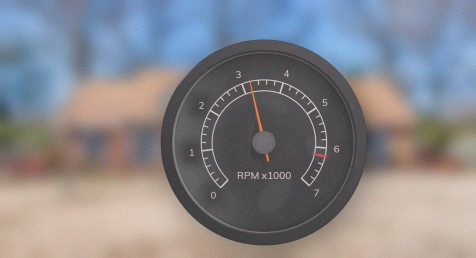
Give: 3200 rpm
